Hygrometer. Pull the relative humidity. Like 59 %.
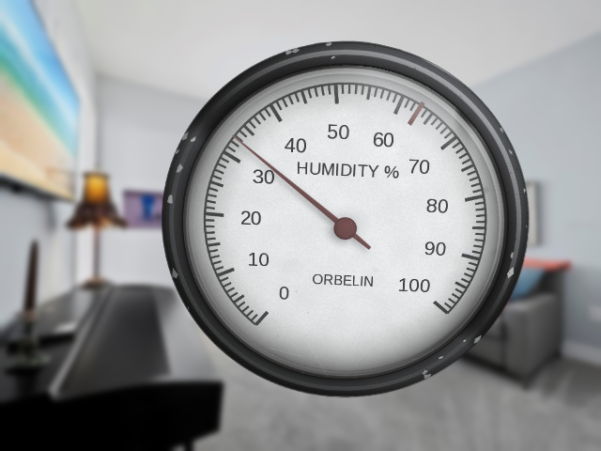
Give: 33 %
